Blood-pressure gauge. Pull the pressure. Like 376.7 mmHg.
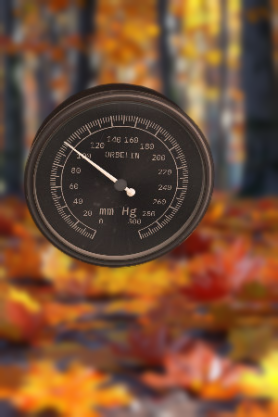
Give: 100 mmHg
